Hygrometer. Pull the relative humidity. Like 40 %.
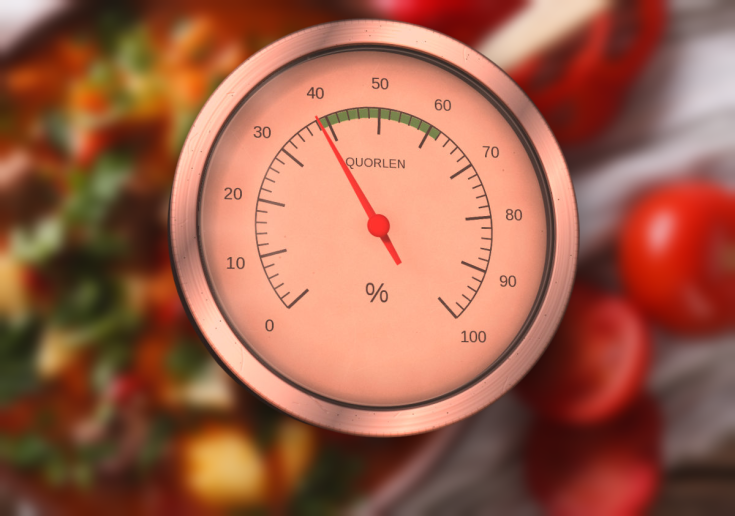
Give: 38 %
